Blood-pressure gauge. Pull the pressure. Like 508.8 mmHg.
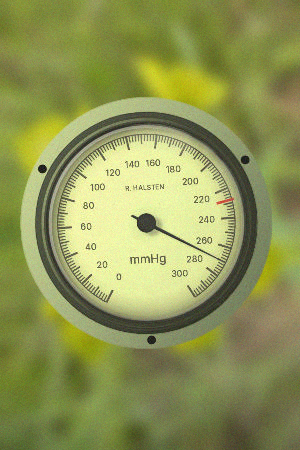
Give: 270 mmHg
